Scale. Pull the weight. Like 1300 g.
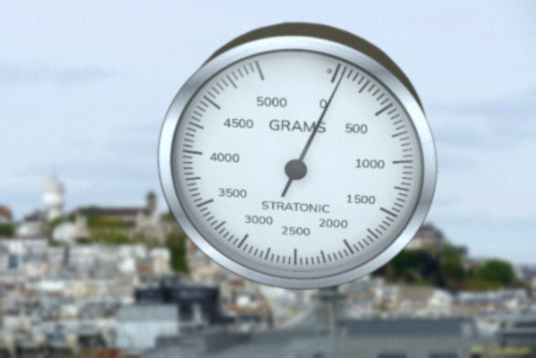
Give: 50 g
